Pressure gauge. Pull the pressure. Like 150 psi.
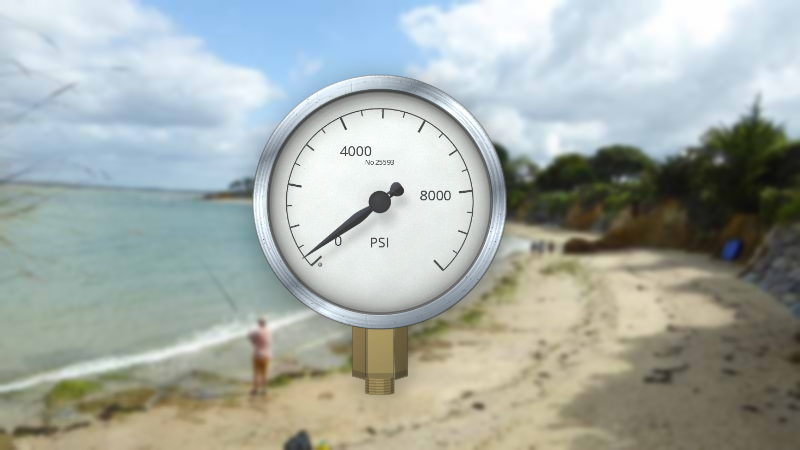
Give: 250 psi
